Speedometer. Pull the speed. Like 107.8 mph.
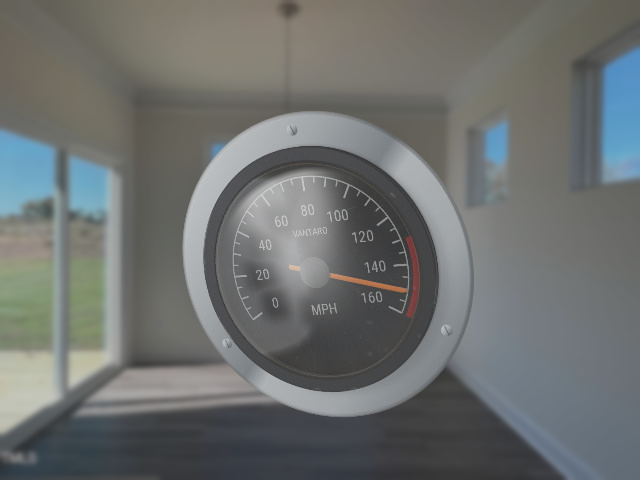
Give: 150 mph
